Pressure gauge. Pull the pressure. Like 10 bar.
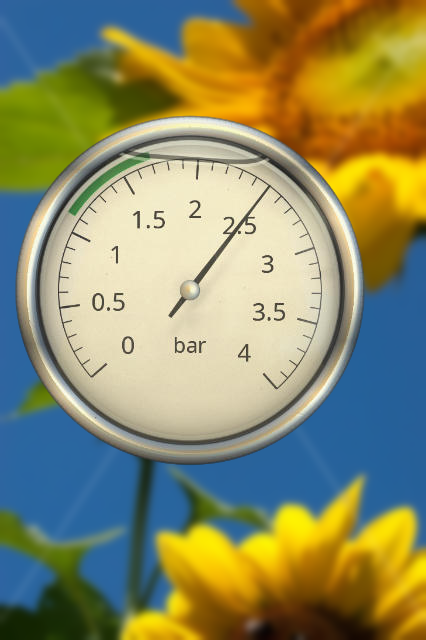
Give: 2.5 bar
